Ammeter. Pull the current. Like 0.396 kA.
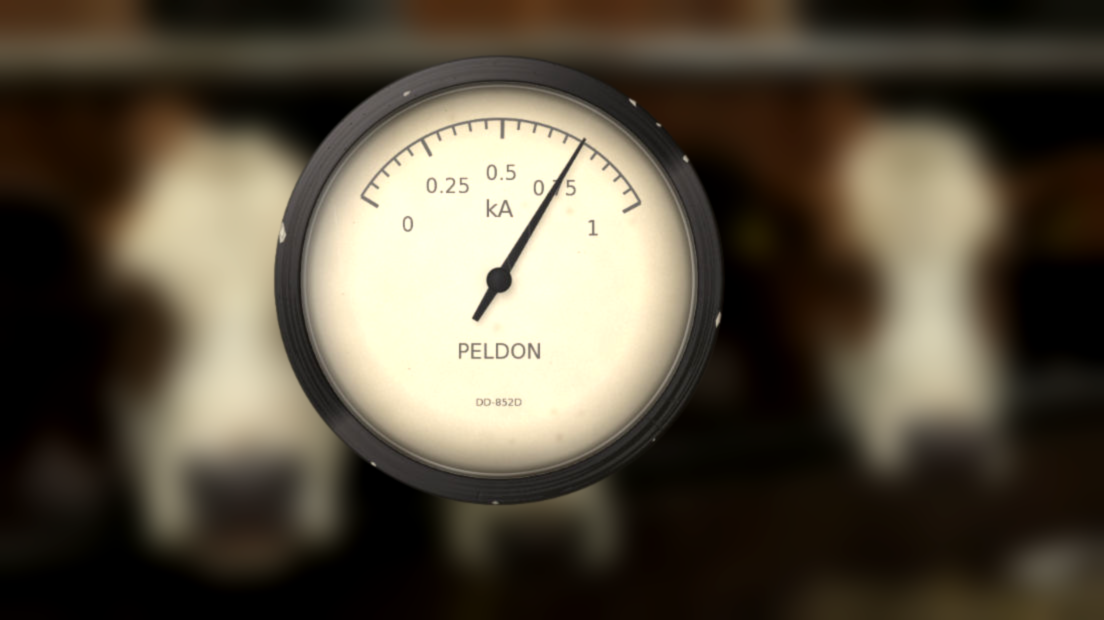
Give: 0.75 kA
